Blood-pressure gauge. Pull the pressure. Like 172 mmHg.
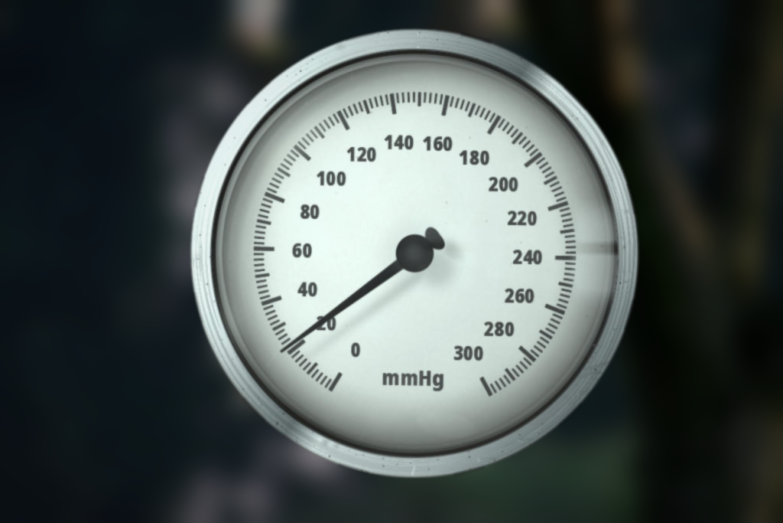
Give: 22 mmHg
